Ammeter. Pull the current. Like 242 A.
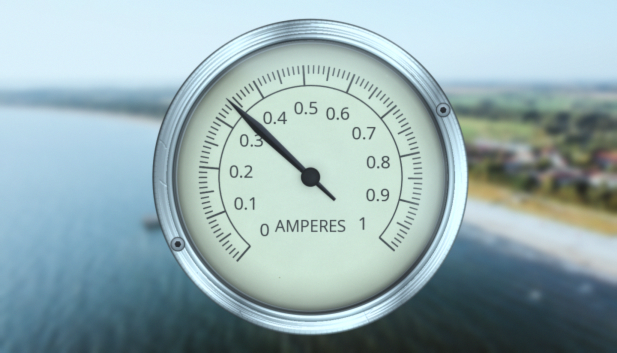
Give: 0.34 A
